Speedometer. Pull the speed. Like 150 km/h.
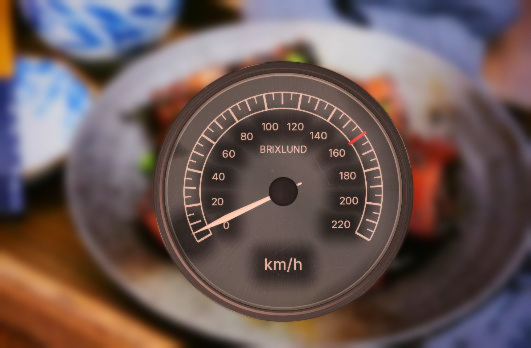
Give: 5 km/h
